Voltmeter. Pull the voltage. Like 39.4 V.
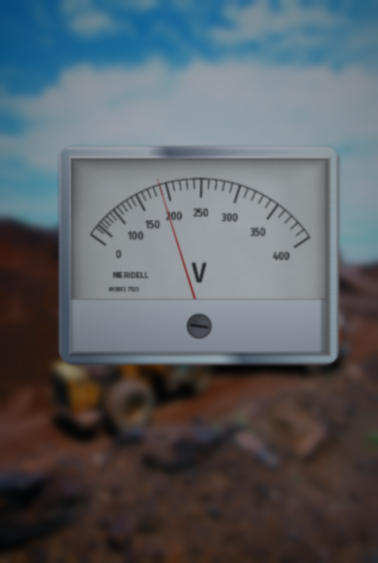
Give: 190 V
